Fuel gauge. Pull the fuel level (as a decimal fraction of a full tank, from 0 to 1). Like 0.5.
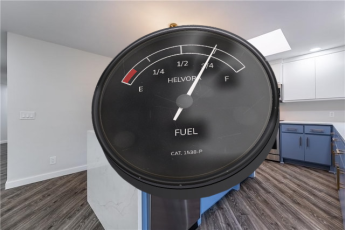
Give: 0.75
